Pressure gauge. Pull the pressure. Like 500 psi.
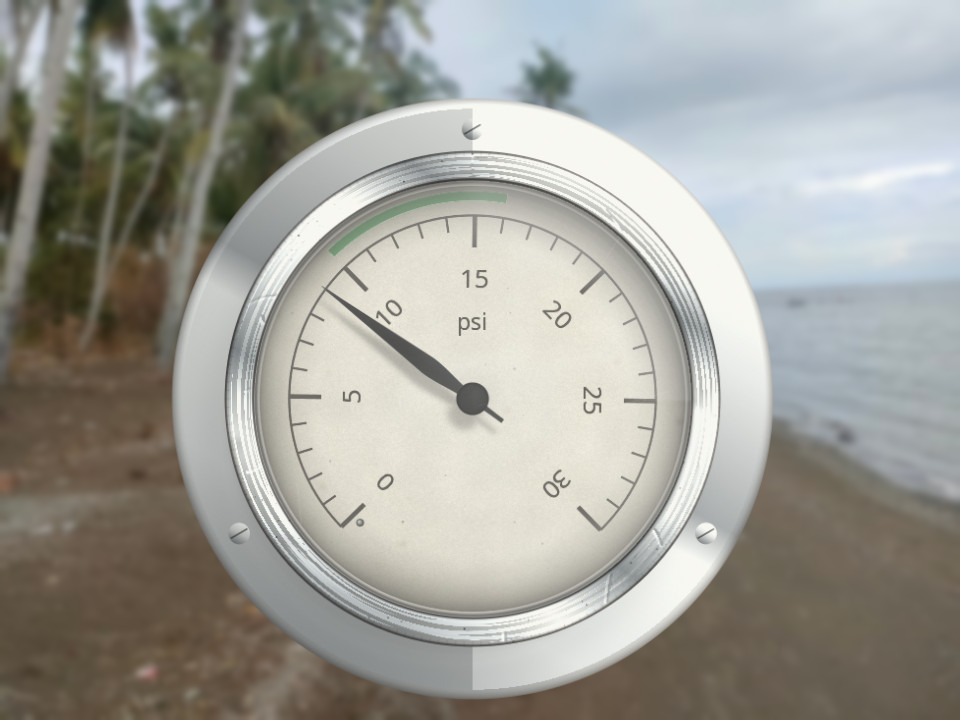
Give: 9 psi
